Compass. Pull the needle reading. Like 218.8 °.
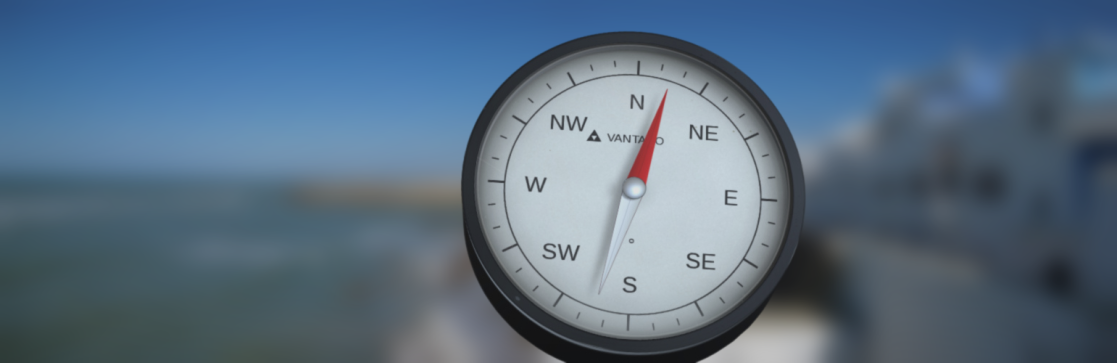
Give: 15 °
